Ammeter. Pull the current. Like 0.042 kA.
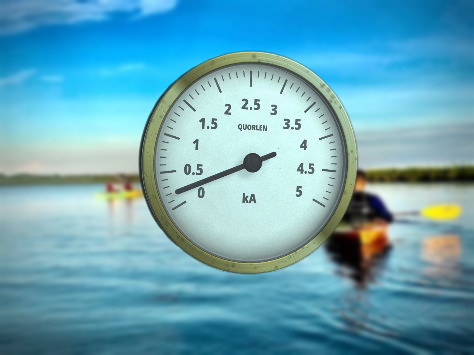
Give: 0.2 kA
